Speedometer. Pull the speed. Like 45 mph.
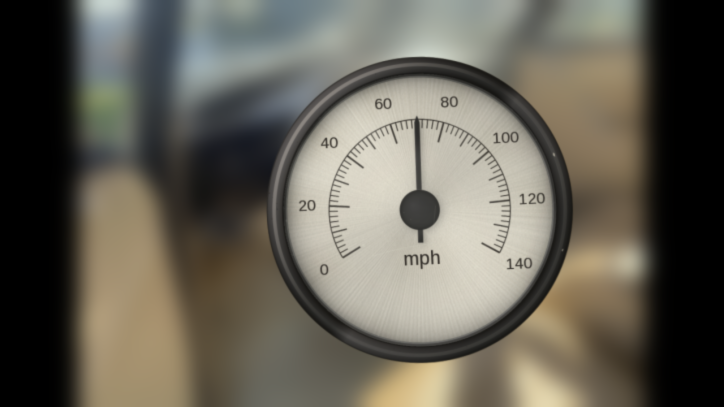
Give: 70 mph
